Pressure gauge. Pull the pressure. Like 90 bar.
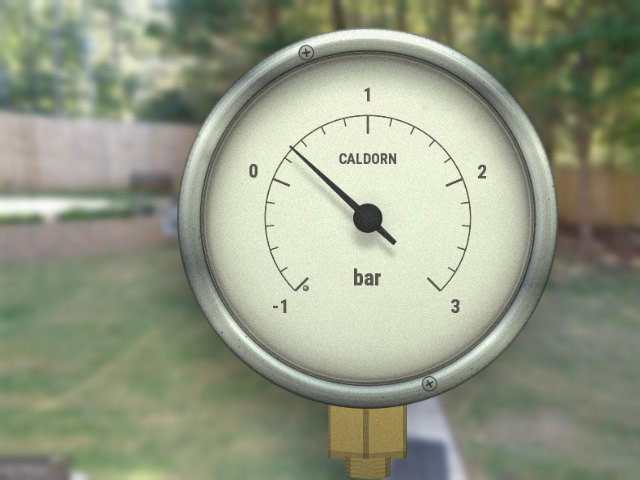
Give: 0.3 bar
